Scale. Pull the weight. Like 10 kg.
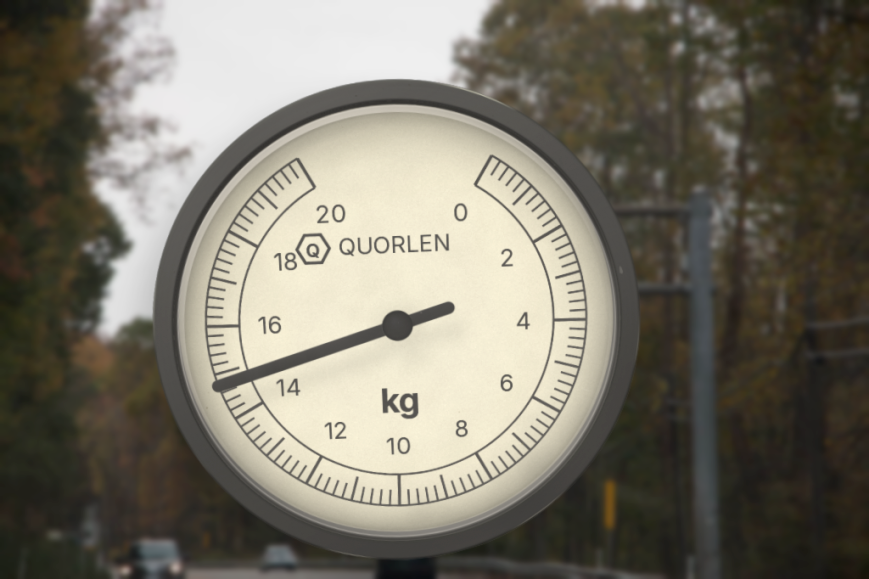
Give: 14.8 kg
